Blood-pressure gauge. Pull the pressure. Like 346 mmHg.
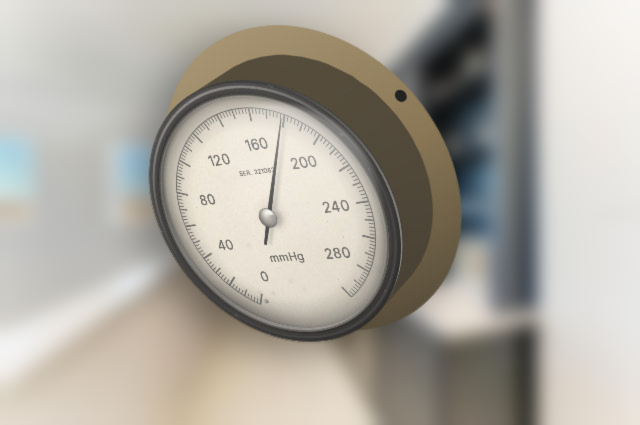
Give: 180 mmHg
